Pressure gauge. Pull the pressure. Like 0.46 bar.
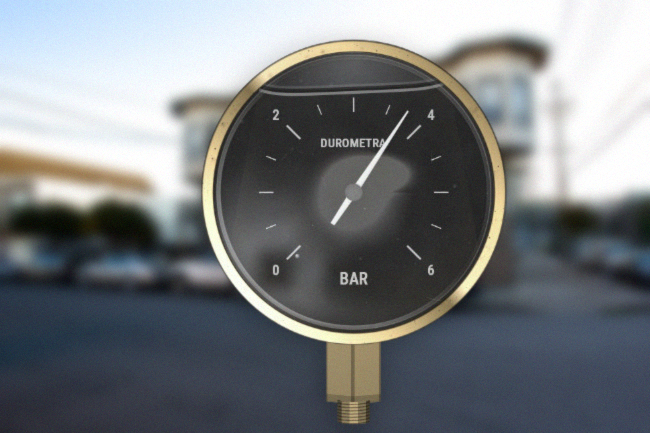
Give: 3.75 bar
